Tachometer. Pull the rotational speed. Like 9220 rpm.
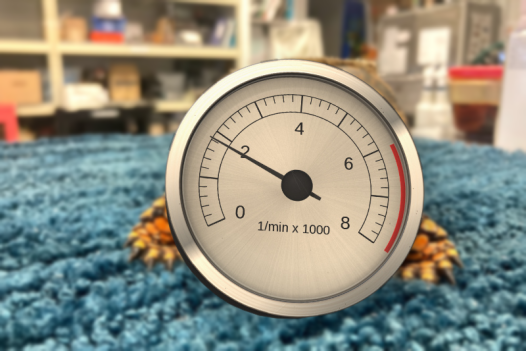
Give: 1800 rpm
